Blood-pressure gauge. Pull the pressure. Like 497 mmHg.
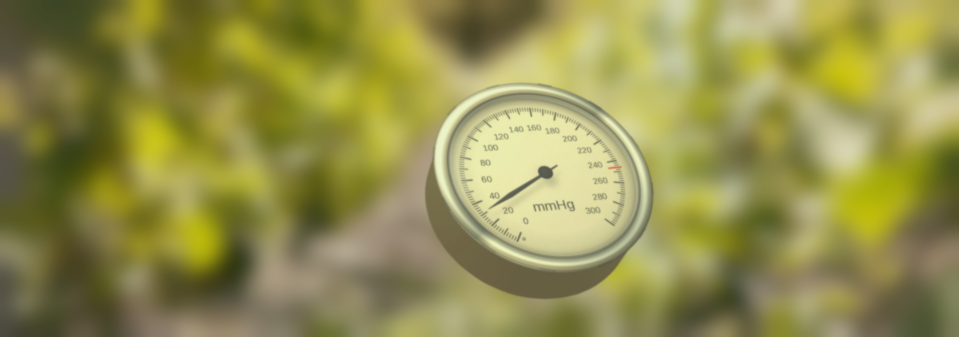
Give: 30 mmHg
